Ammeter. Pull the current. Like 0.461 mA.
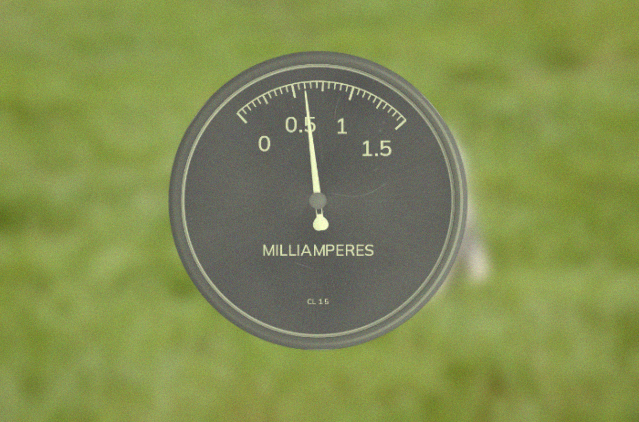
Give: 0.6 mA
